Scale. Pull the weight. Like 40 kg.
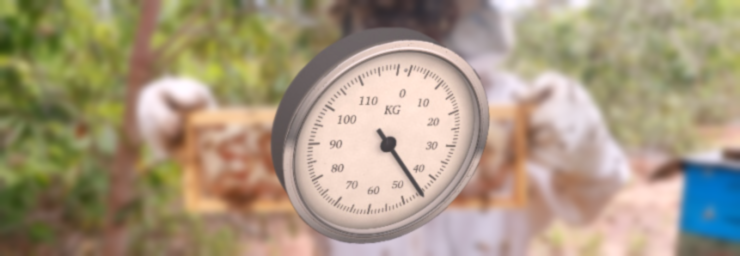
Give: 45 kg
